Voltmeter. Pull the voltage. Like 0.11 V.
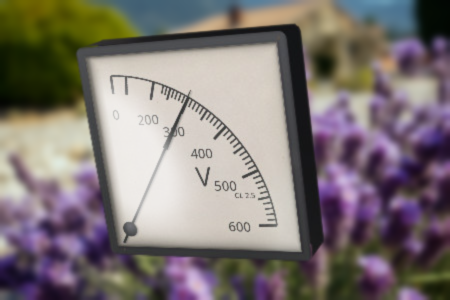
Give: 300 V
